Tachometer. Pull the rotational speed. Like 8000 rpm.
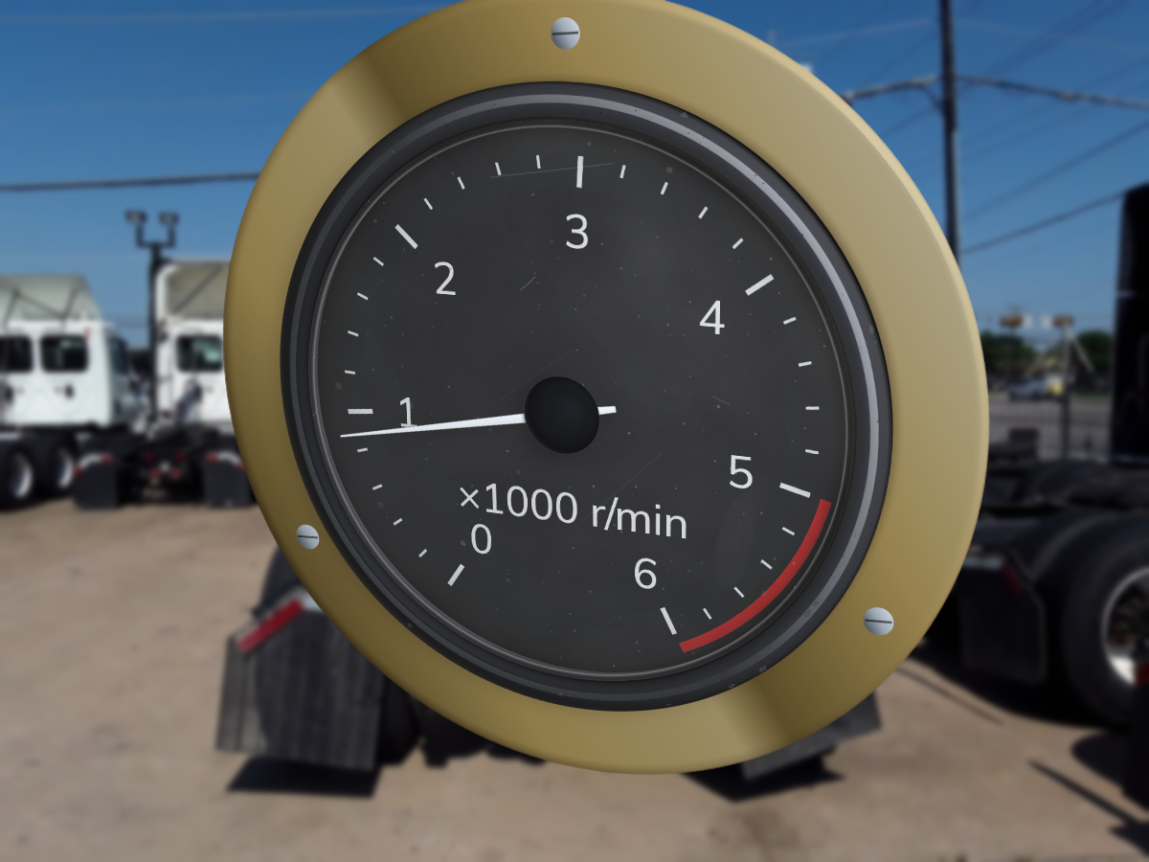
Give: 900 rpm
